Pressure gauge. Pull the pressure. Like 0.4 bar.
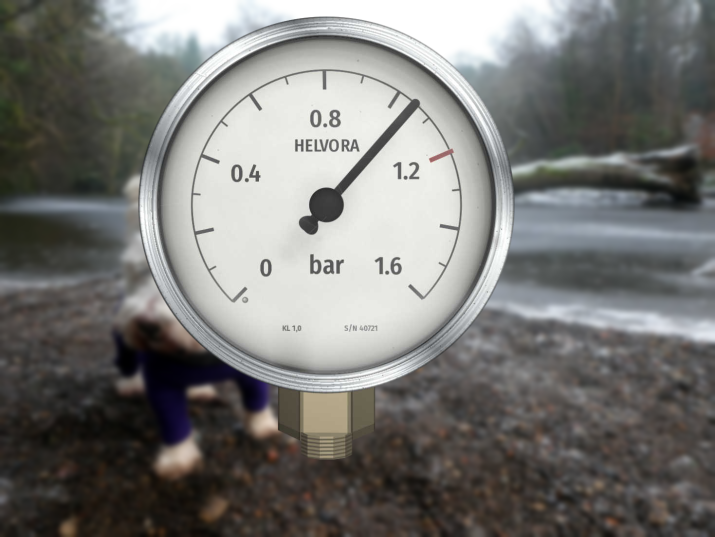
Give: 1.05 bar
